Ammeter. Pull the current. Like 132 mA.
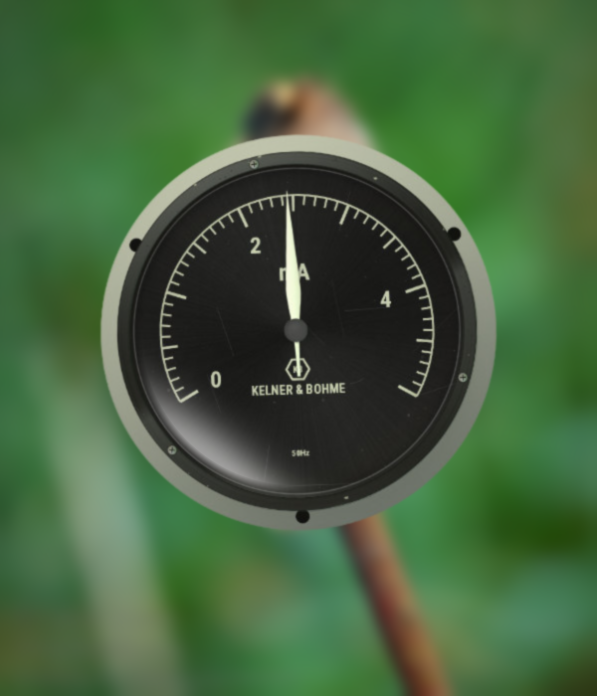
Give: 2.45 mA
